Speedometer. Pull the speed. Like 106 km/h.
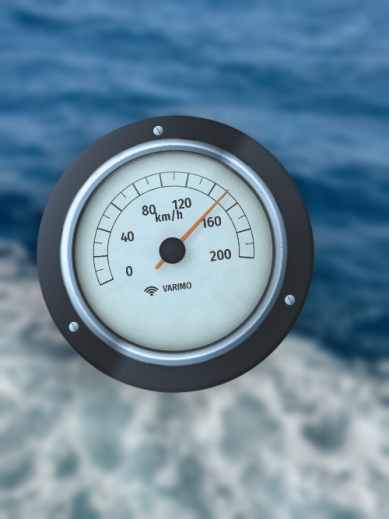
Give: 150 km/h
